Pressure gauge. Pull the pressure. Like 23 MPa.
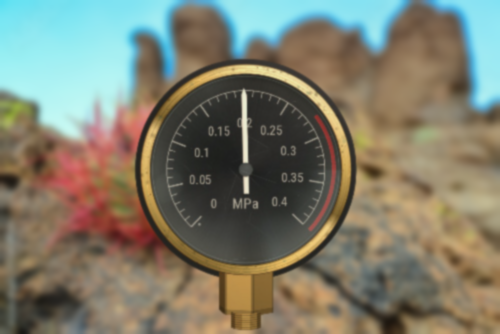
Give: 0.2 MPa
